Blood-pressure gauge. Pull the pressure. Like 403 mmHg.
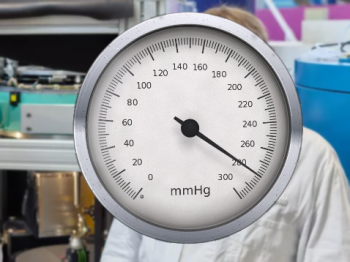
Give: 280 mmHg
